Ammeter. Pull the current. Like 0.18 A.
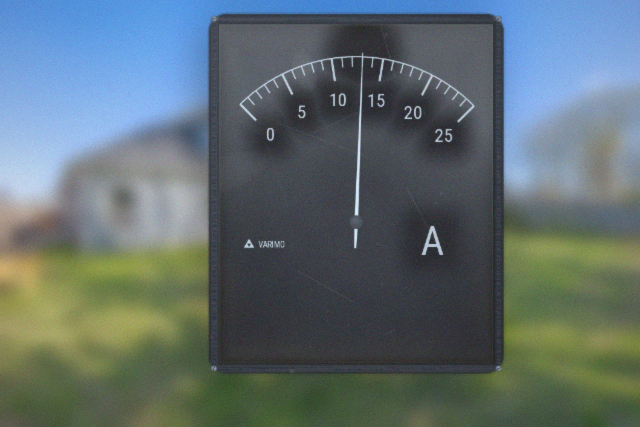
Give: 13 A
